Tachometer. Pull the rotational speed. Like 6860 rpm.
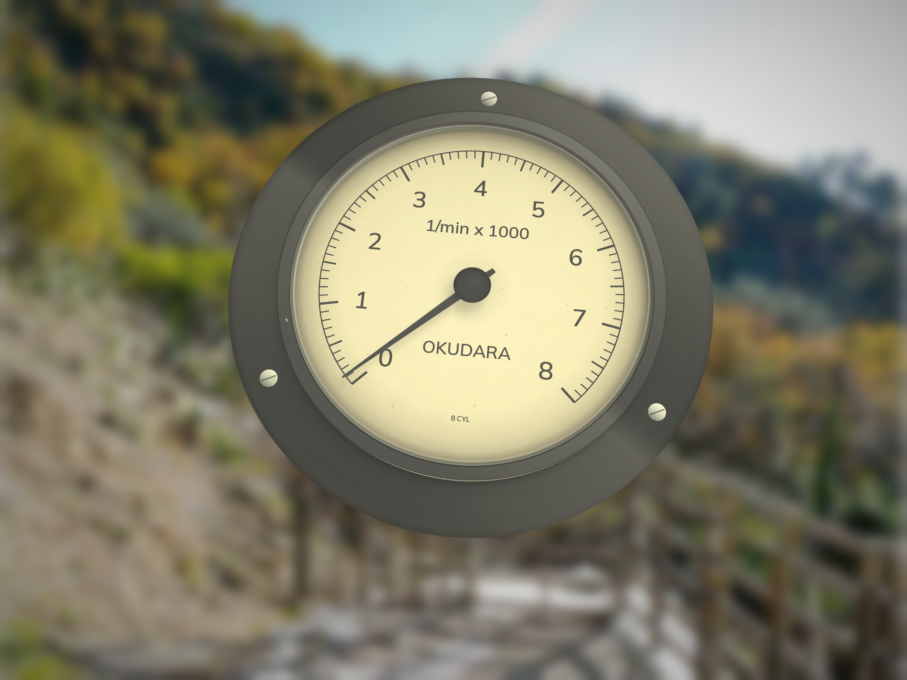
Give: 100 rpm
